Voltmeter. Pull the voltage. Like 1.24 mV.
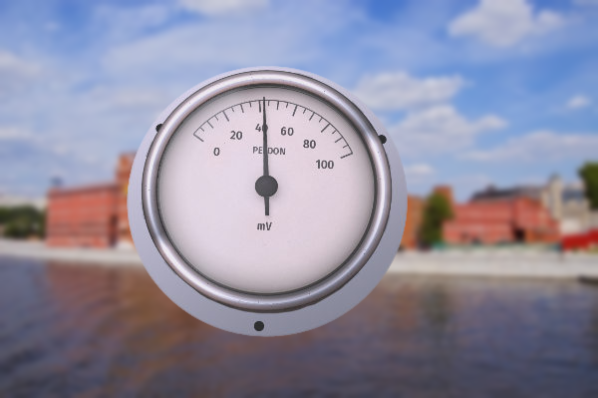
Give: 42.5 mV
